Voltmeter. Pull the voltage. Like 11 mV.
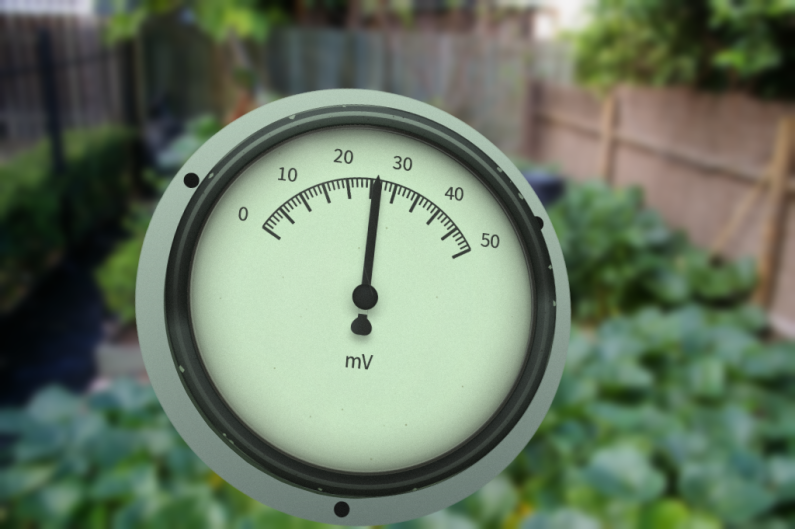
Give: 26 mV
